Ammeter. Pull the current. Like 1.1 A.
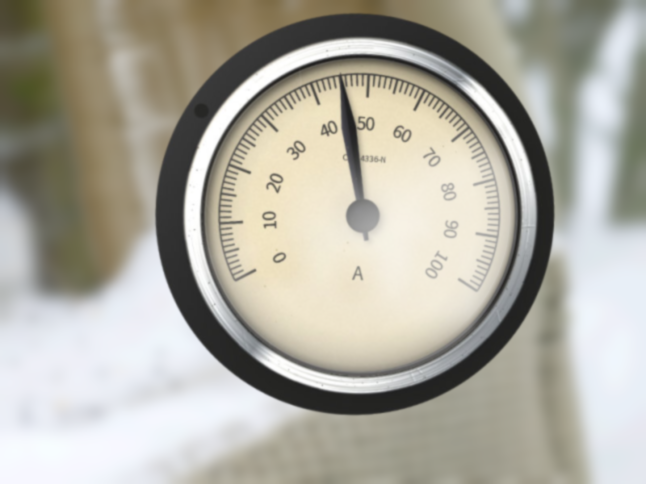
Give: 45 A
